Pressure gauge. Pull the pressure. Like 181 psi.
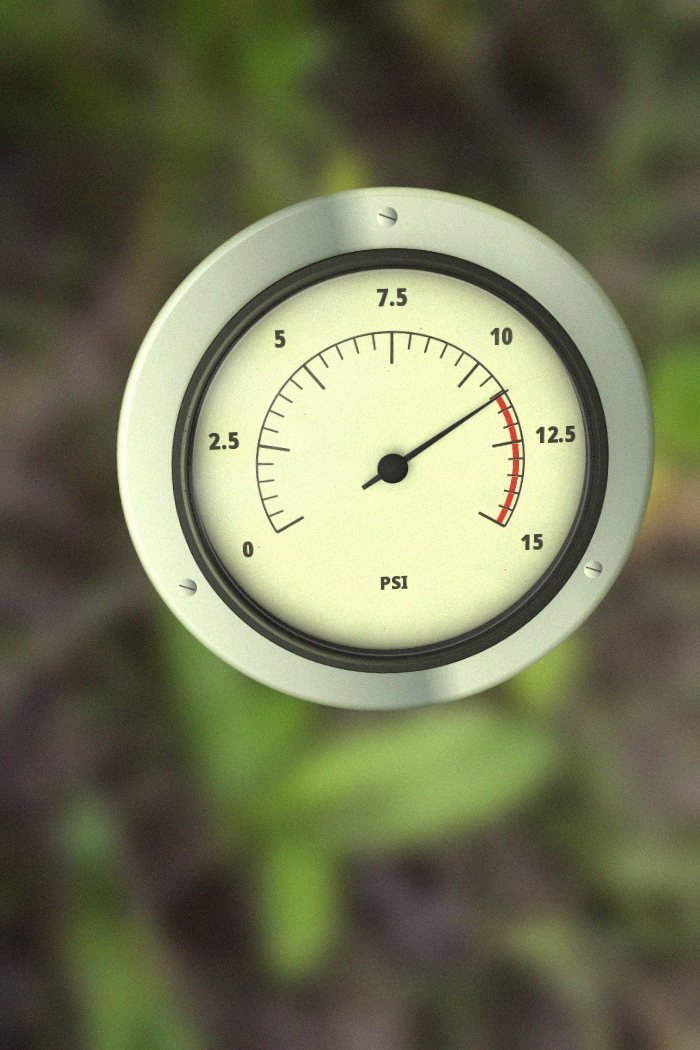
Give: 11 psi
